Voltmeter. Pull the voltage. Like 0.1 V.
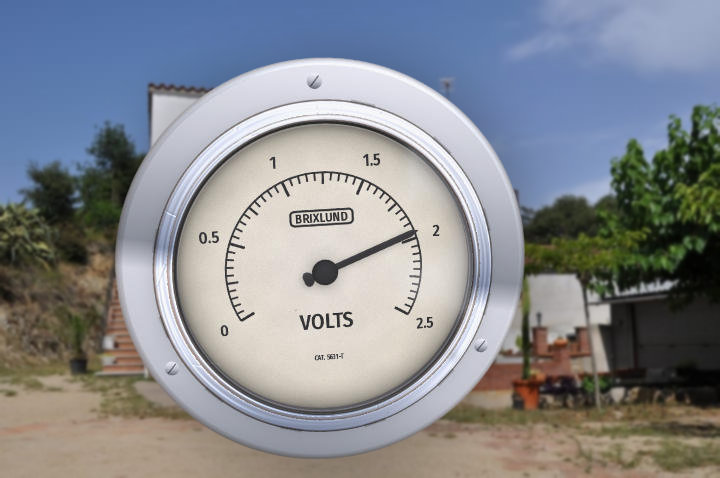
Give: 1.95 V
